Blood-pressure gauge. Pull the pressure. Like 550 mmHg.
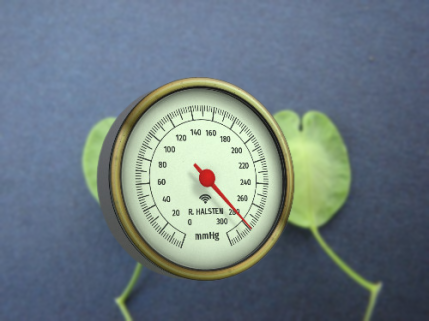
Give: 280 mmHg
